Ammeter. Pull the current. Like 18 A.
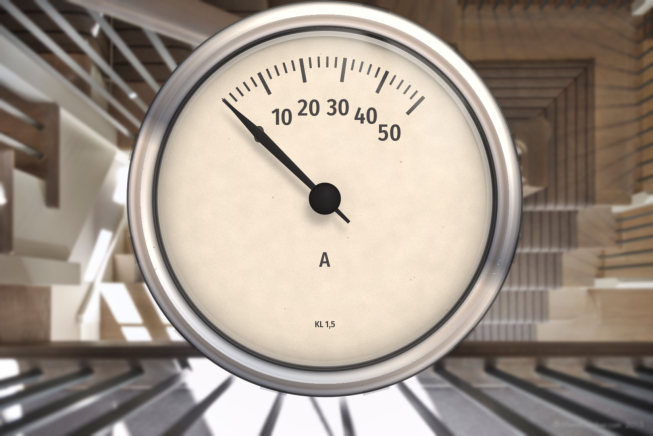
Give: 0 A
